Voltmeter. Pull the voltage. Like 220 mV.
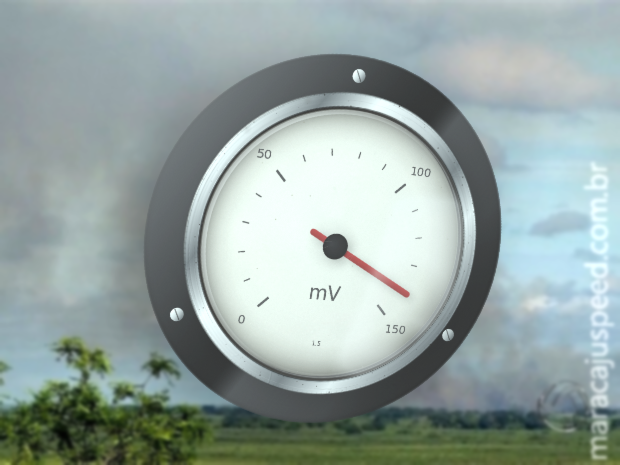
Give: 140 mV
